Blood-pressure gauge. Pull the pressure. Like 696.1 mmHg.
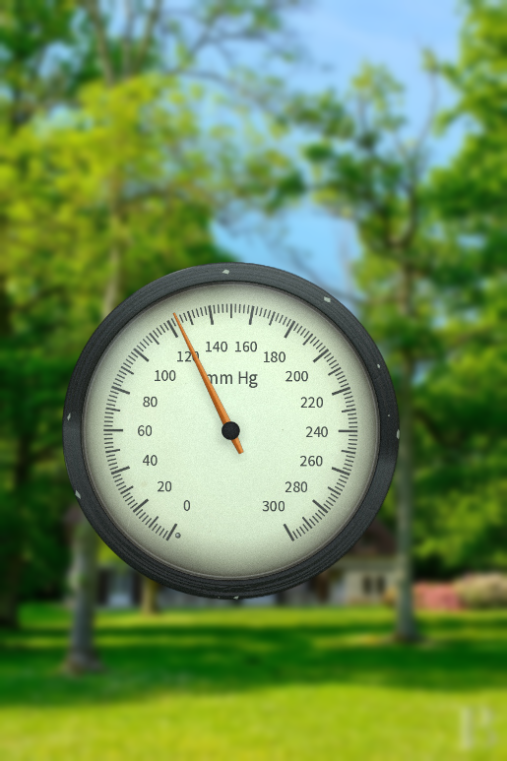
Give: 124 mmHg
